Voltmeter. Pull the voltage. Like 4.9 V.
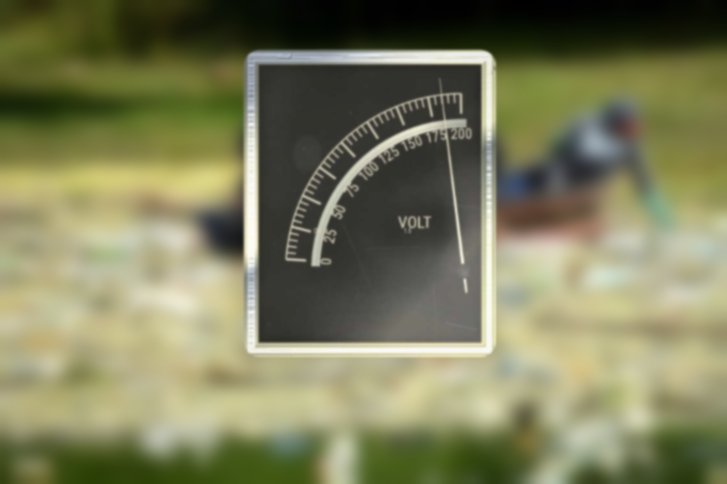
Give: 185 V
